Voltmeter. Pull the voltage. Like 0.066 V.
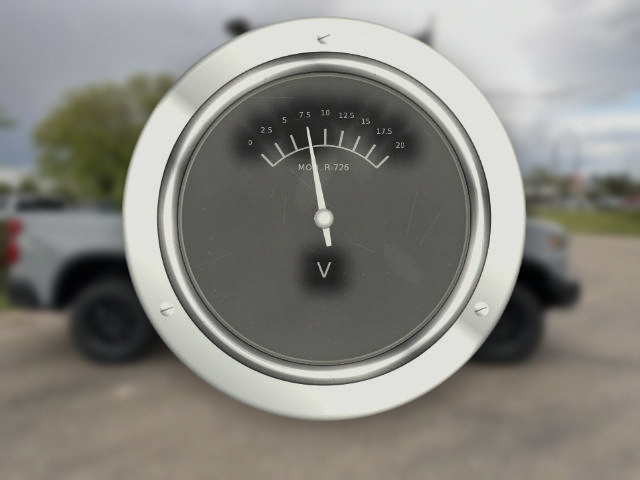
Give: 7.5 V
